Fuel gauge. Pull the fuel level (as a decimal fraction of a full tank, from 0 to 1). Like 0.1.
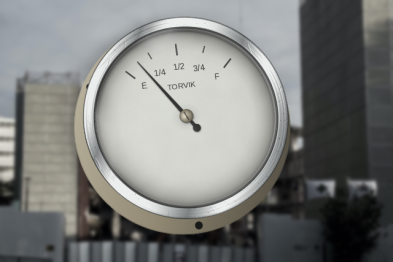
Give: 0.125
